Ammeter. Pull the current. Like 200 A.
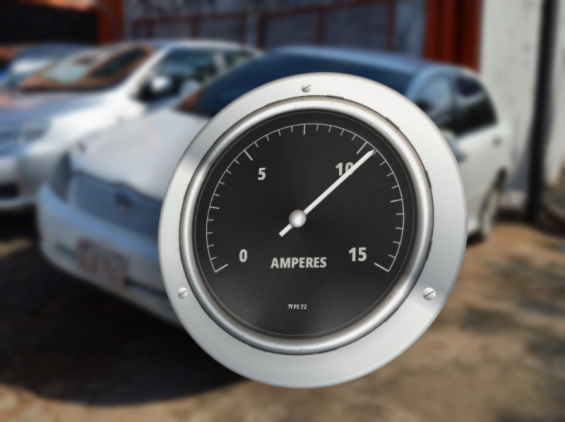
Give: 10.5 A
